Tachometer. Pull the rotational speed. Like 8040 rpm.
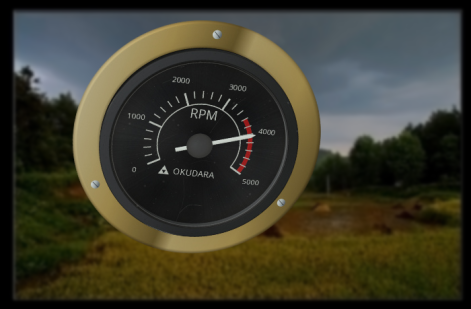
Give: 4000 rpm
